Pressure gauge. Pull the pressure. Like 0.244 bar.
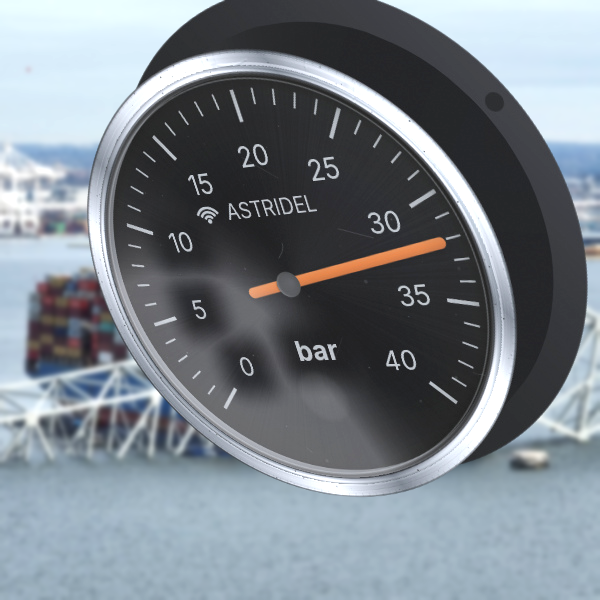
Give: 32 bar
